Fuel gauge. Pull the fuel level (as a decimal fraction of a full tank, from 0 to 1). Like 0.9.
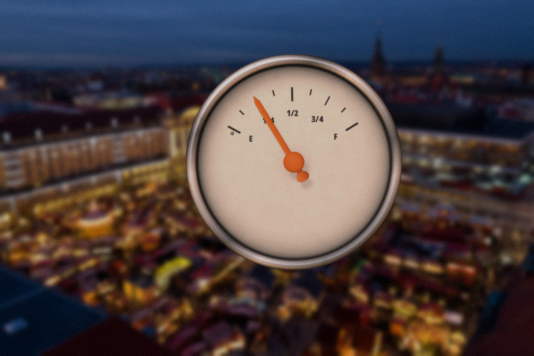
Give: 0.25
